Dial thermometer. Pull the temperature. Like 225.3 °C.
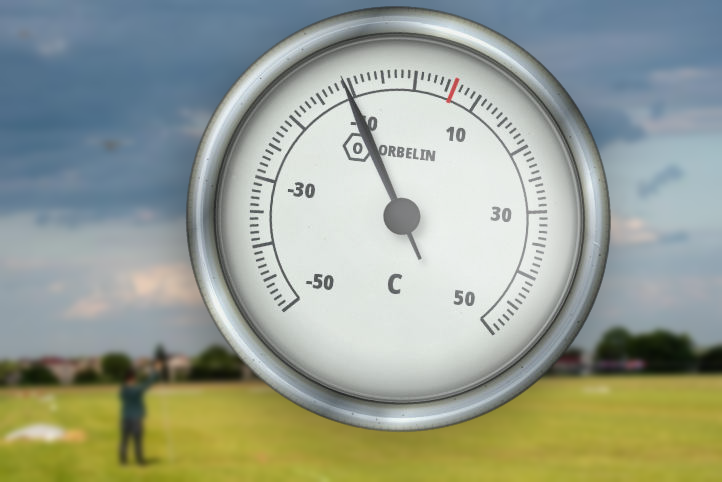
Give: -11 °C
